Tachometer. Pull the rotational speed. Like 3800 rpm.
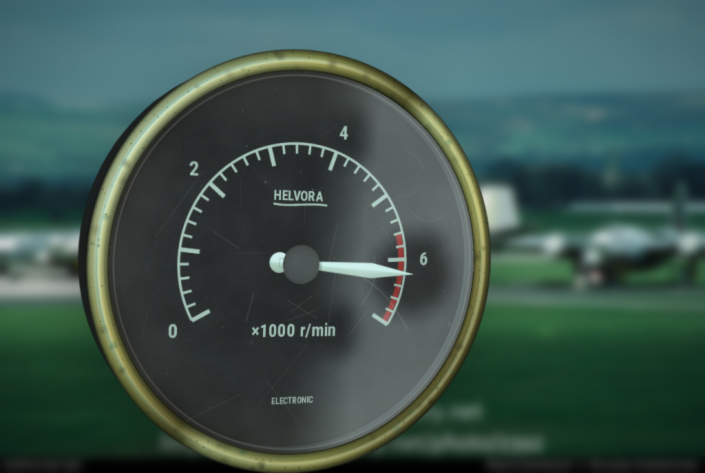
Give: 6200 rpm
